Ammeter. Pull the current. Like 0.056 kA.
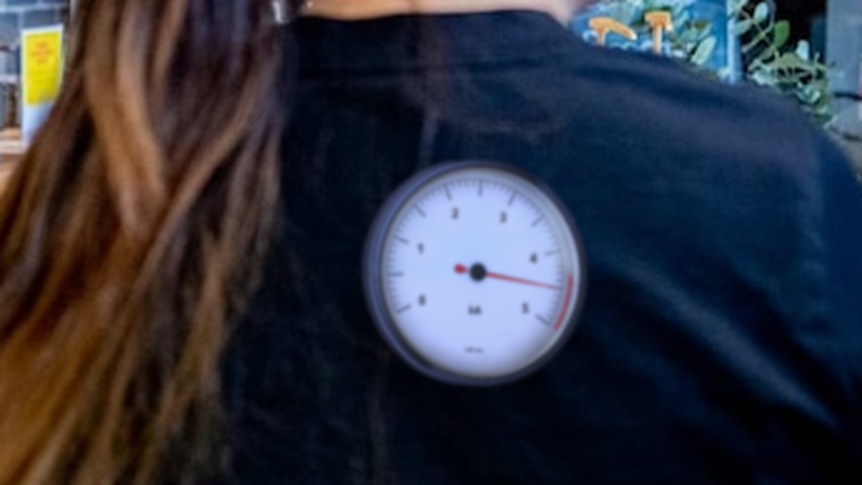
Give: 4.5 kA
